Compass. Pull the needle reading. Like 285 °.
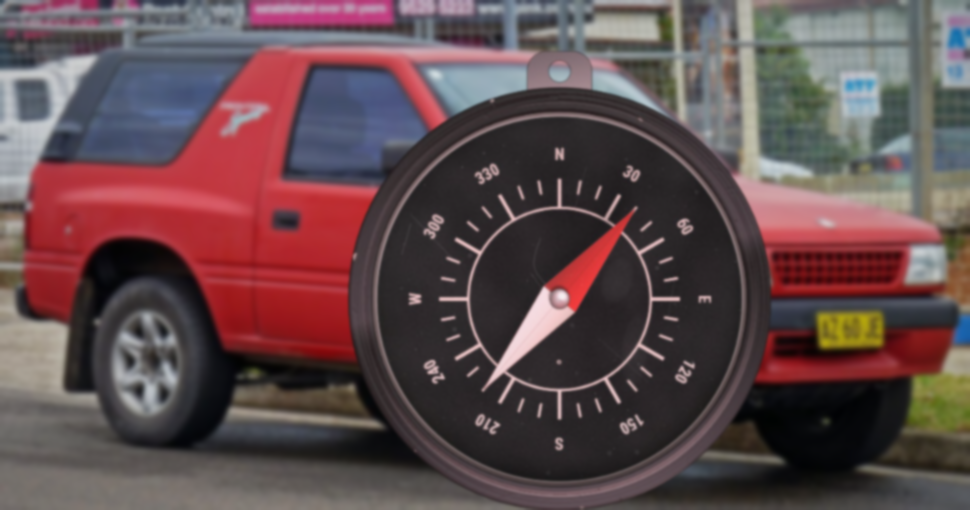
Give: 40 °
